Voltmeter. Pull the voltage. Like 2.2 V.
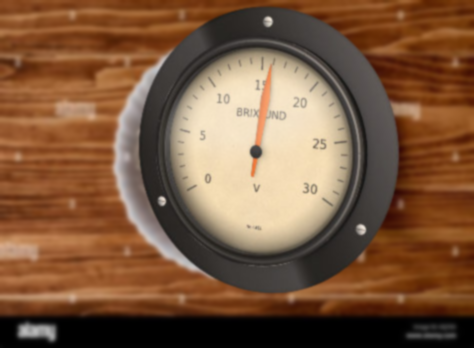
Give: 16 V
